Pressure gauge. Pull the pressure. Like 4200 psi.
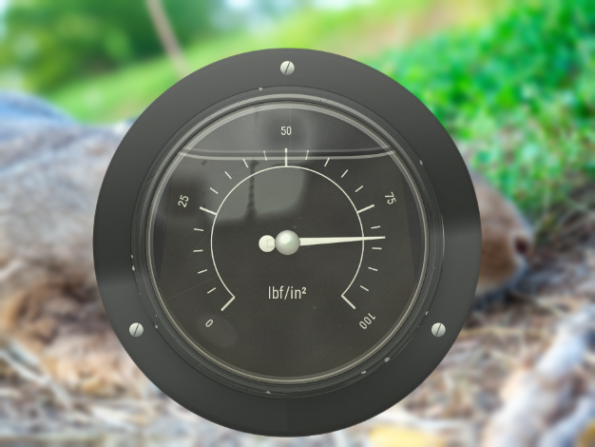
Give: 82.5 psi
